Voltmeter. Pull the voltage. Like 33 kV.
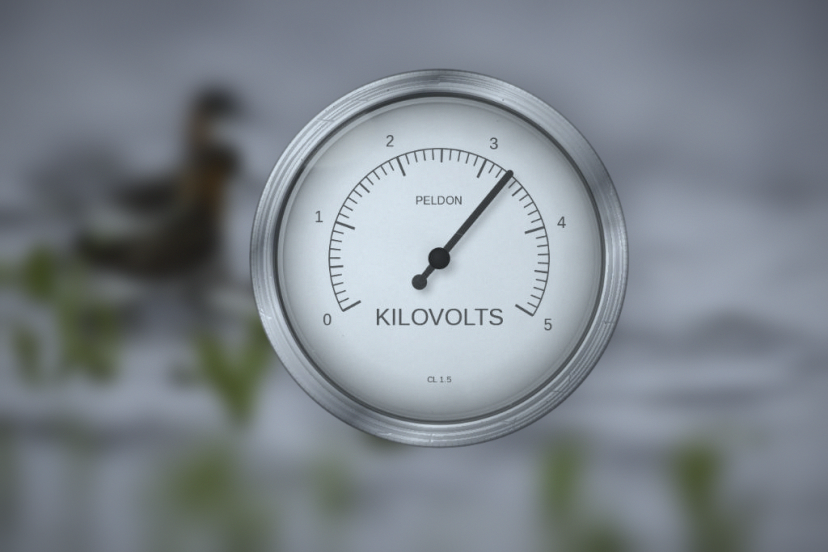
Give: 3.3 kV
